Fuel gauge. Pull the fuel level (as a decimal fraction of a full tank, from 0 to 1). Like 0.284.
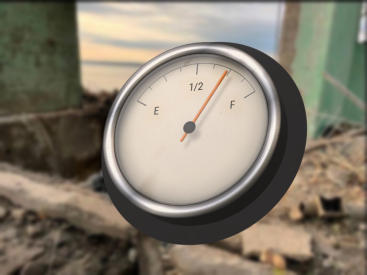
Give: 0.75
